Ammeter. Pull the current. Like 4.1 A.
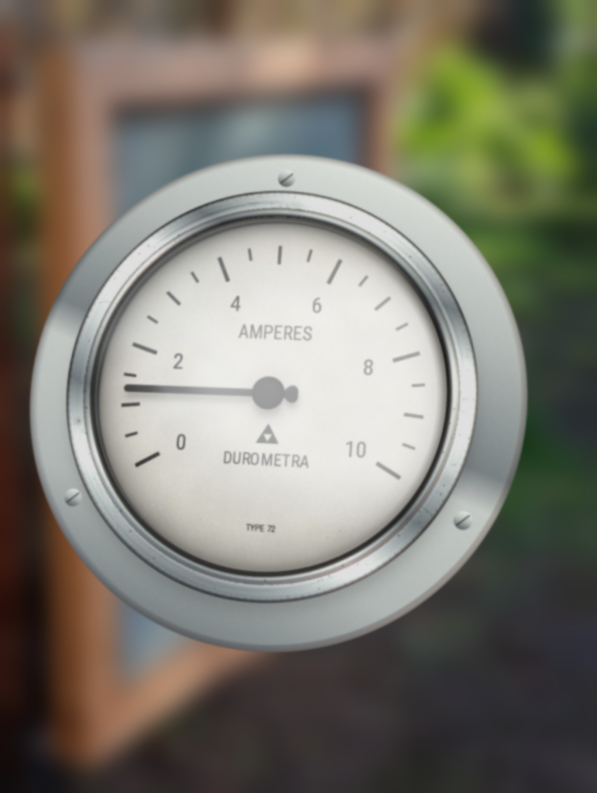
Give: 1.25 A
